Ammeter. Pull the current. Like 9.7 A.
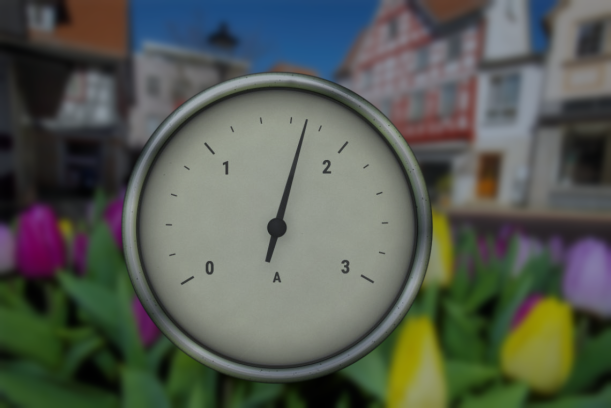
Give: 1.7 A
